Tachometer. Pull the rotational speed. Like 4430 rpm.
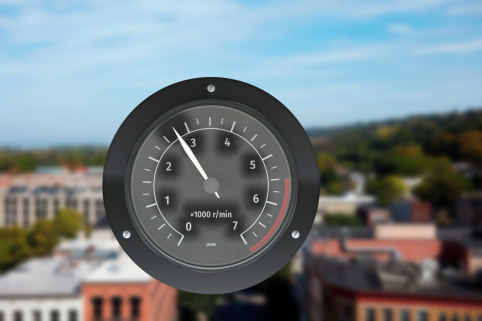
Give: 2750 rpm
